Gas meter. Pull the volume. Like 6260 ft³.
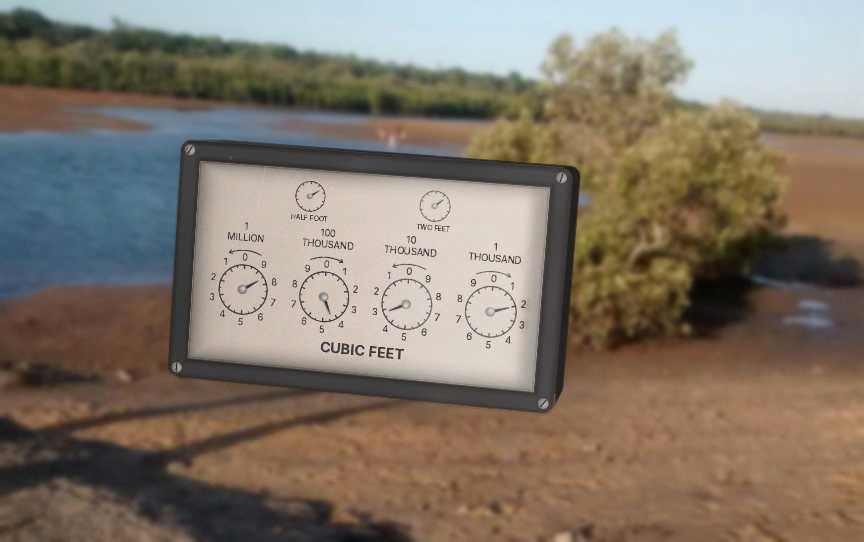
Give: 843200 ft³
